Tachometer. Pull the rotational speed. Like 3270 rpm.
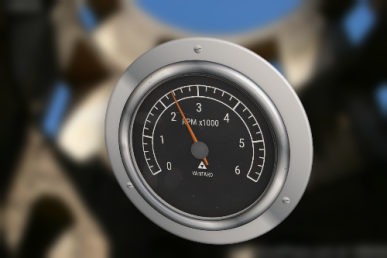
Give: 2400 rpm
